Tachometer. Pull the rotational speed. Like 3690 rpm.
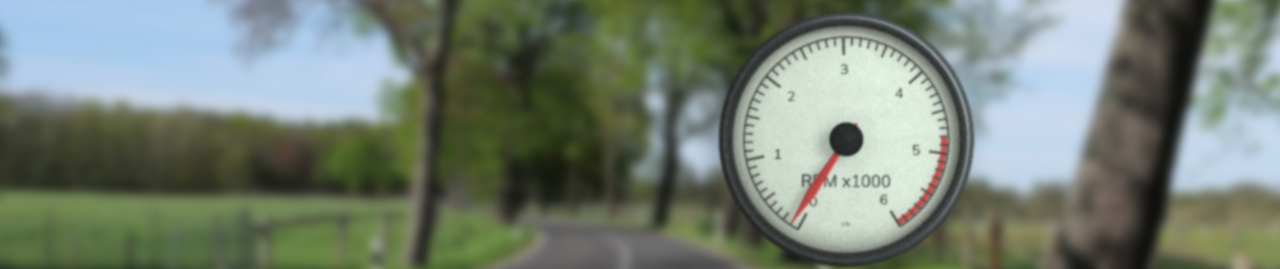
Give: 100 rpm
